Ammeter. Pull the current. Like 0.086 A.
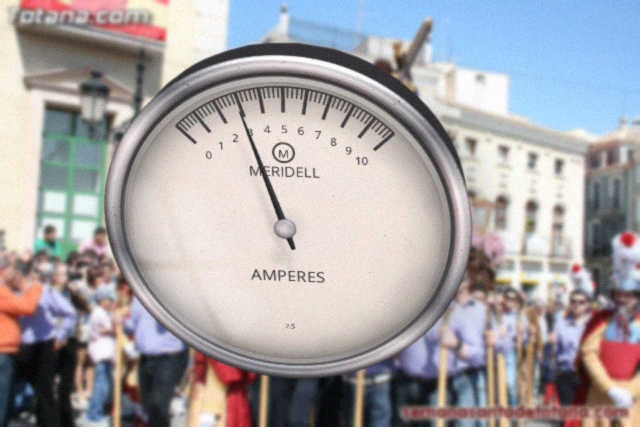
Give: 3 A
